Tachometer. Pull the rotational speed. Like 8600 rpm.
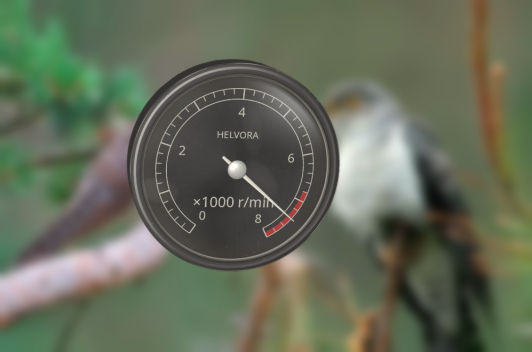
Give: 7400 rpm
